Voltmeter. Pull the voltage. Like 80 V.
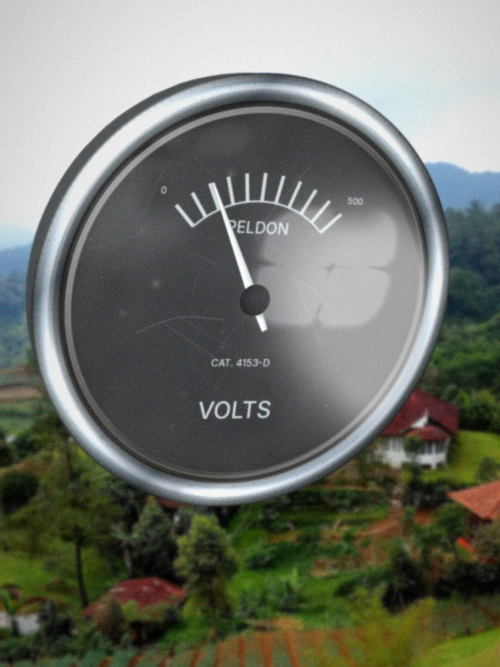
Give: 100 V
